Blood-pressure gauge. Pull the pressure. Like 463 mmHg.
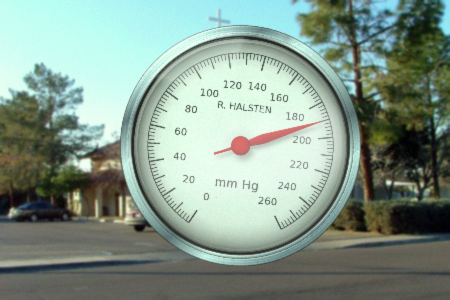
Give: 190 mmHg
